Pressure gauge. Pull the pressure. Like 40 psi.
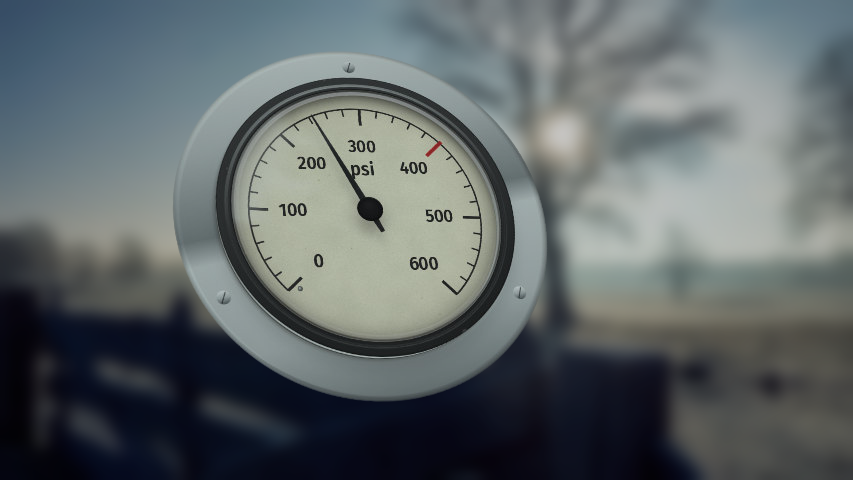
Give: 240 psi
